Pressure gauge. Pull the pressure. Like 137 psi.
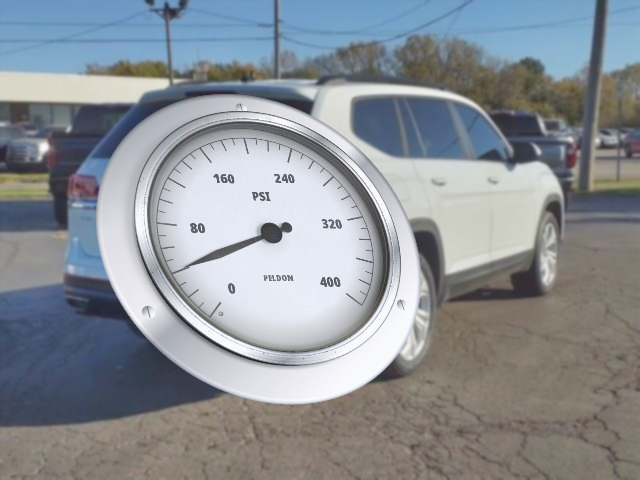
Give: 40 psi
